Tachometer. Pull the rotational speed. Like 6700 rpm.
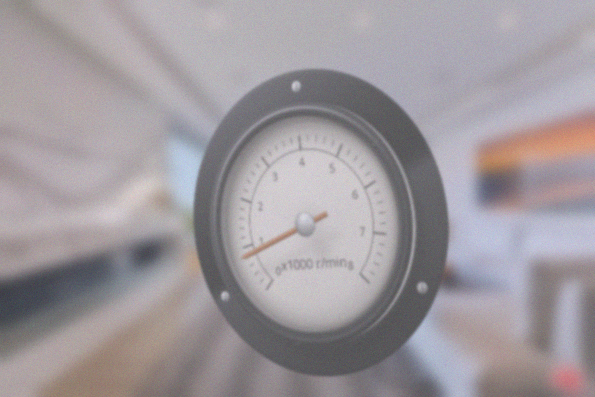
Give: 800 rpm
